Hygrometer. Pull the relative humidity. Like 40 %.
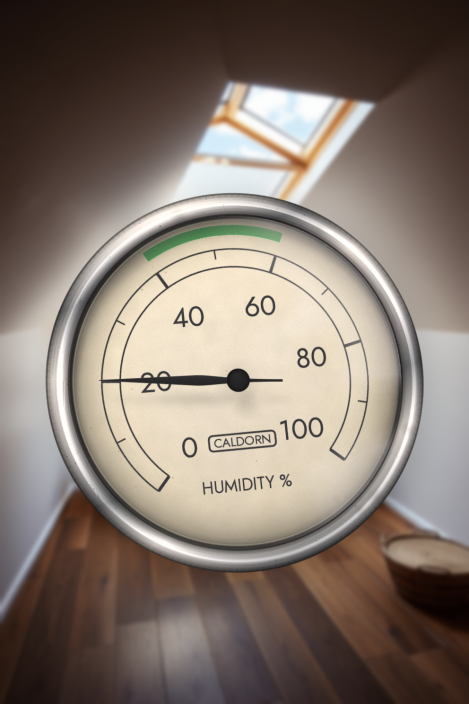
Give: 20 %
